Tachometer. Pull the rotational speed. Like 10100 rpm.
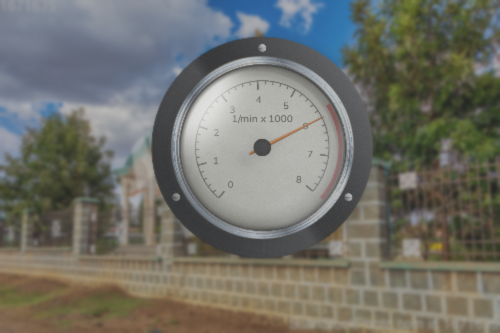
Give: 6000 rpm
